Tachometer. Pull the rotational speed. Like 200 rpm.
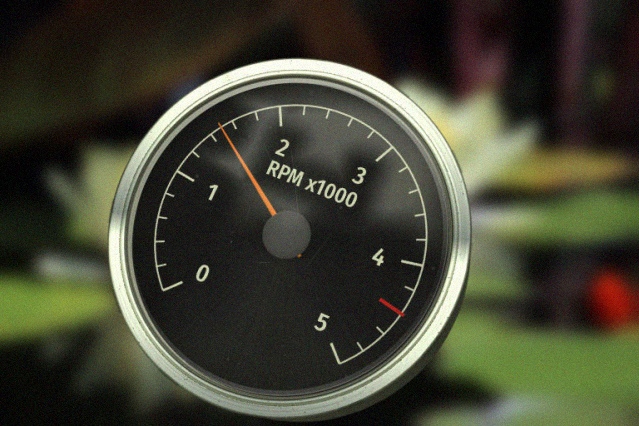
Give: 1500 rpm
